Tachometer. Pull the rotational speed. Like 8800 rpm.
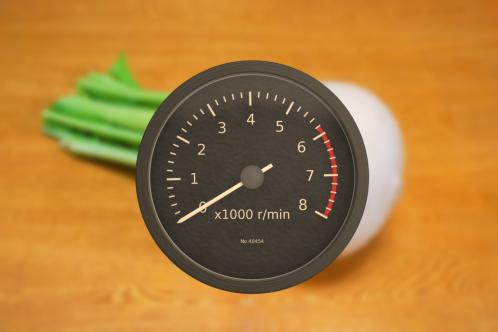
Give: 0 rpm
